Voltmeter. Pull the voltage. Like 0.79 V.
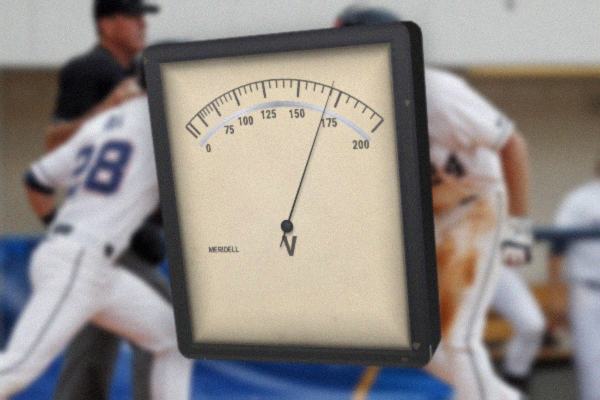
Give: 170 V
